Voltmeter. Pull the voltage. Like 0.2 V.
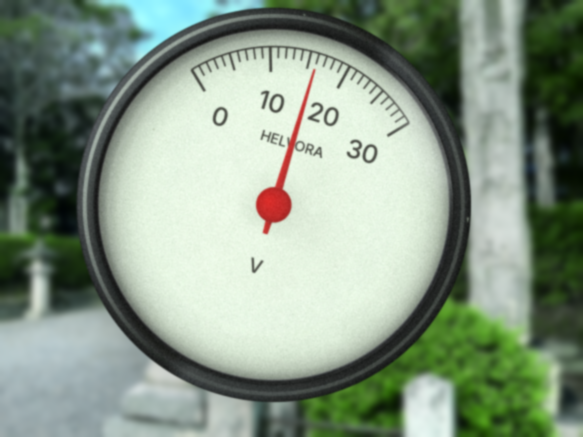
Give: 16 V
